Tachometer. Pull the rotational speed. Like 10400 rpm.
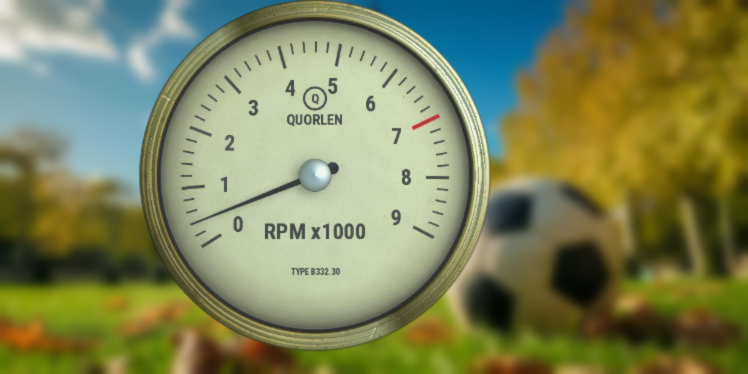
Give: 400 rpm
